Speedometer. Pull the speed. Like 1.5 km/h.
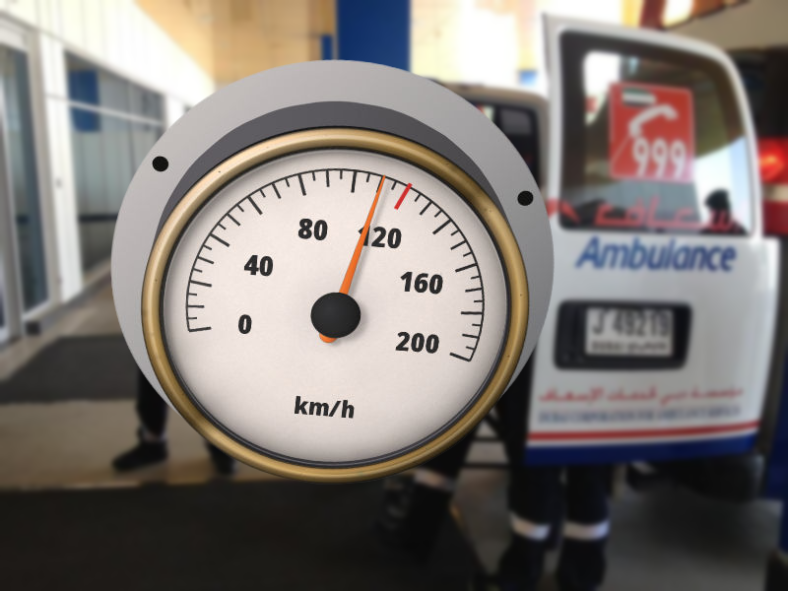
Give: 110 km/h
